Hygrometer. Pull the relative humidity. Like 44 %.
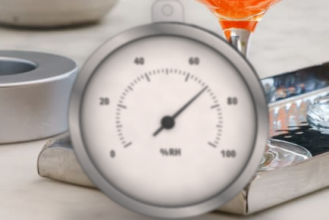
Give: 70 %
